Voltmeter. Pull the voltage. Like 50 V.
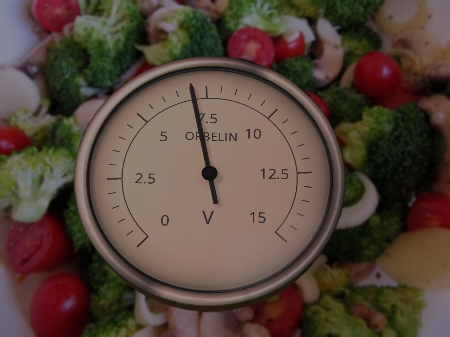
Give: 7 V
